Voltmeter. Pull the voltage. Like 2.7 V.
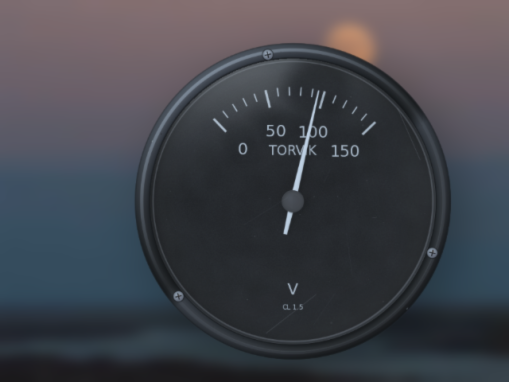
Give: 95 V
